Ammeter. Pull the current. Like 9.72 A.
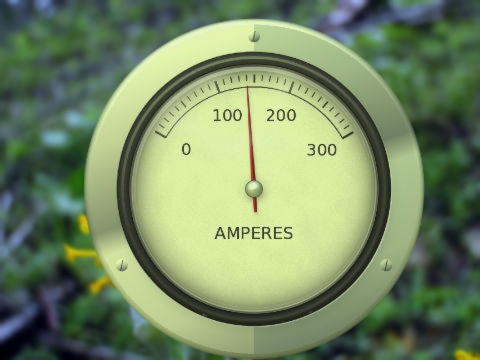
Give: 140 A
